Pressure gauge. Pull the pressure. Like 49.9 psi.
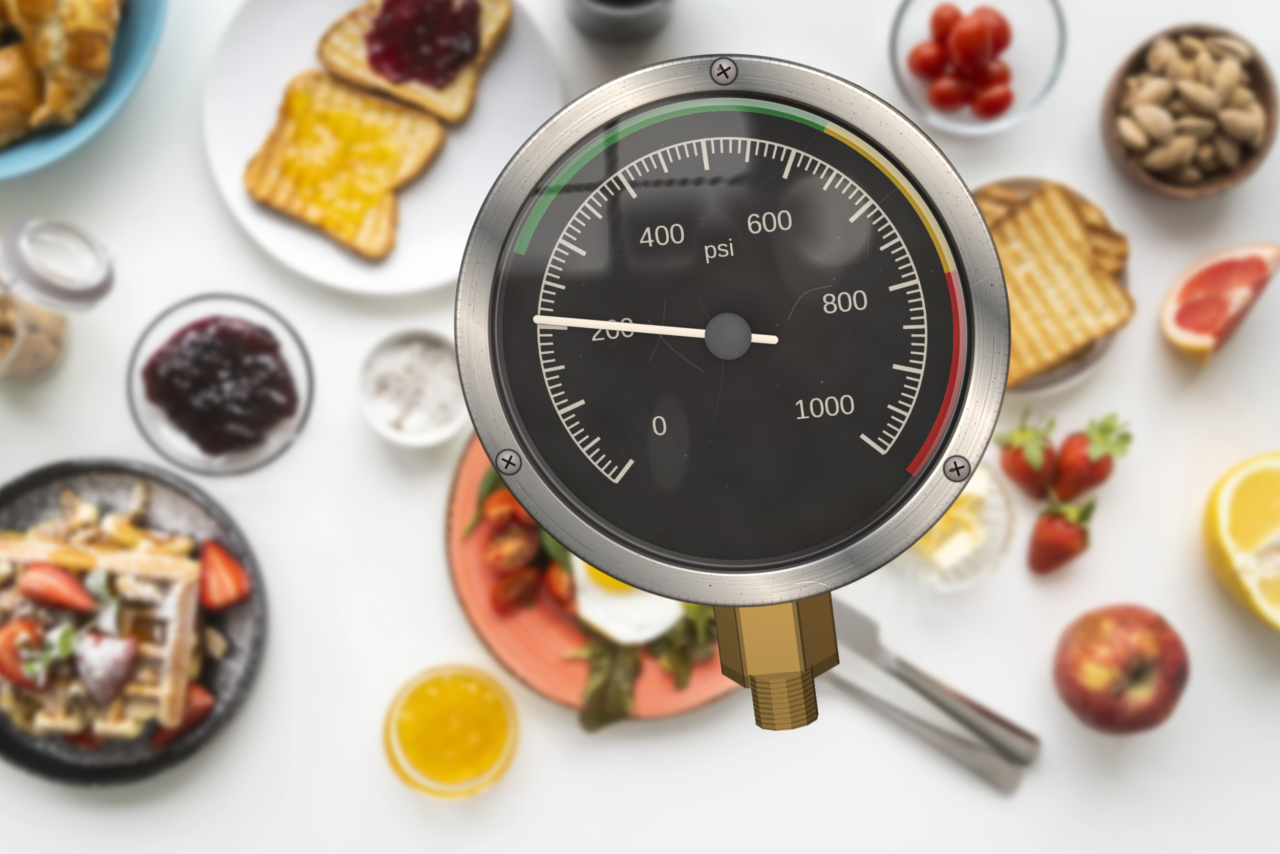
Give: 210 psi
